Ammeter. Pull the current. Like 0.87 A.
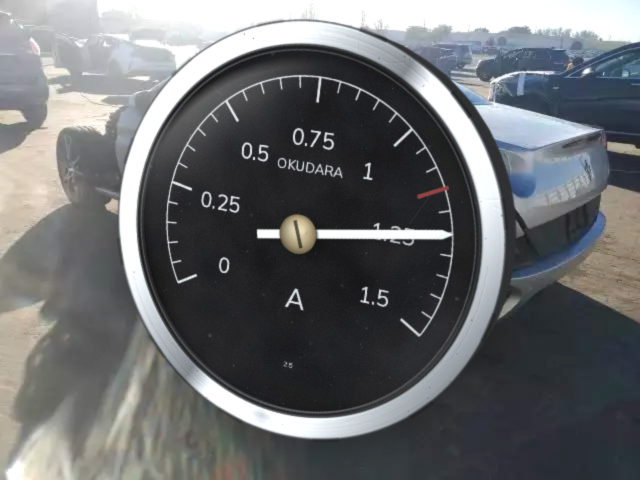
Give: 1.25 A
